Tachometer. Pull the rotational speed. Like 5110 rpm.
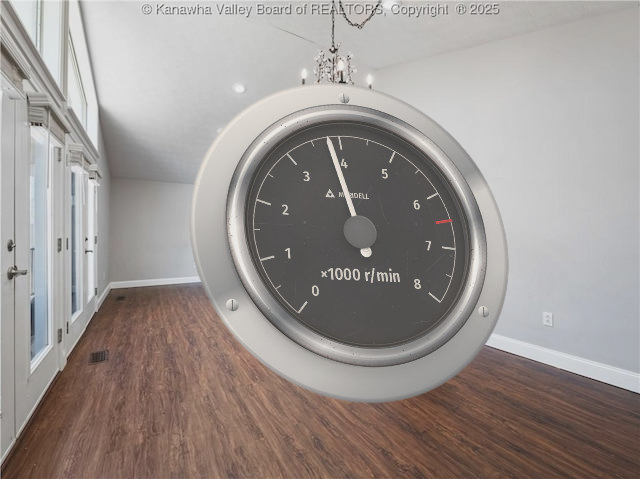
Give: 3750 rpm
